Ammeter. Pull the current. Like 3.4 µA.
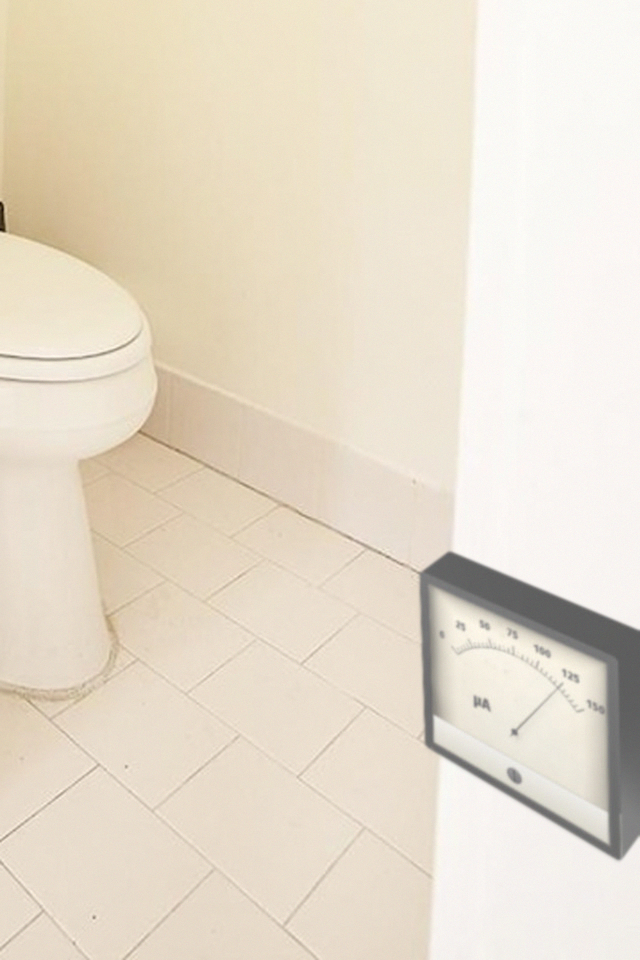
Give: 125 µA
